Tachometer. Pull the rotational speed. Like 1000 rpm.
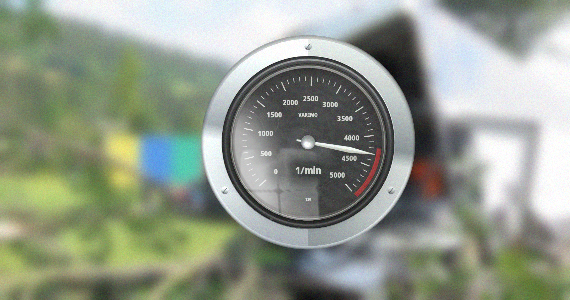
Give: 4300 rpm
